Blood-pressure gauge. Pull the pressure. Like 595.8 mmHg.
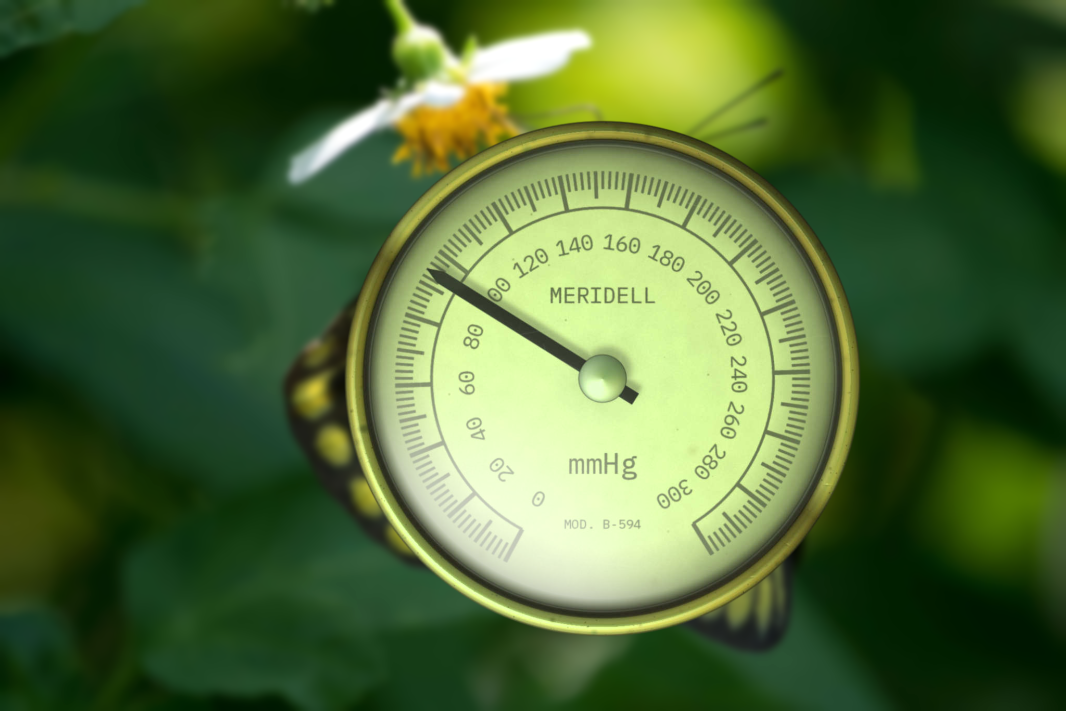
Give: 94 mmHg
